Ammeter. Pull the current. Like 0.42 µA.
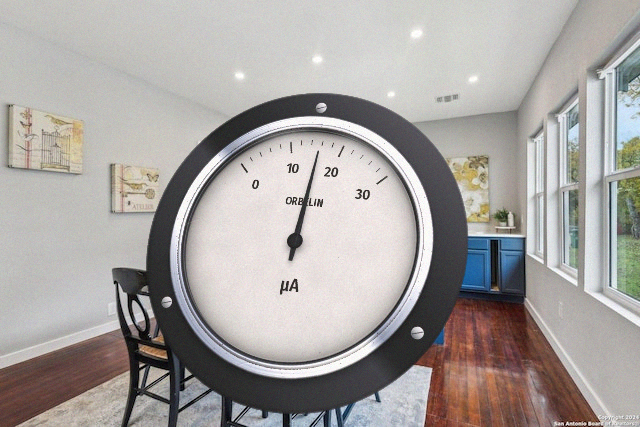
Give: 16 µA
